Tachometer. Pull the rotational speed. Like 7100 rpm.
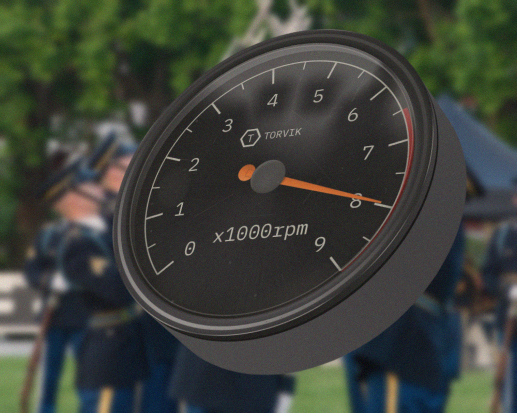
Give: 8000 rpm
